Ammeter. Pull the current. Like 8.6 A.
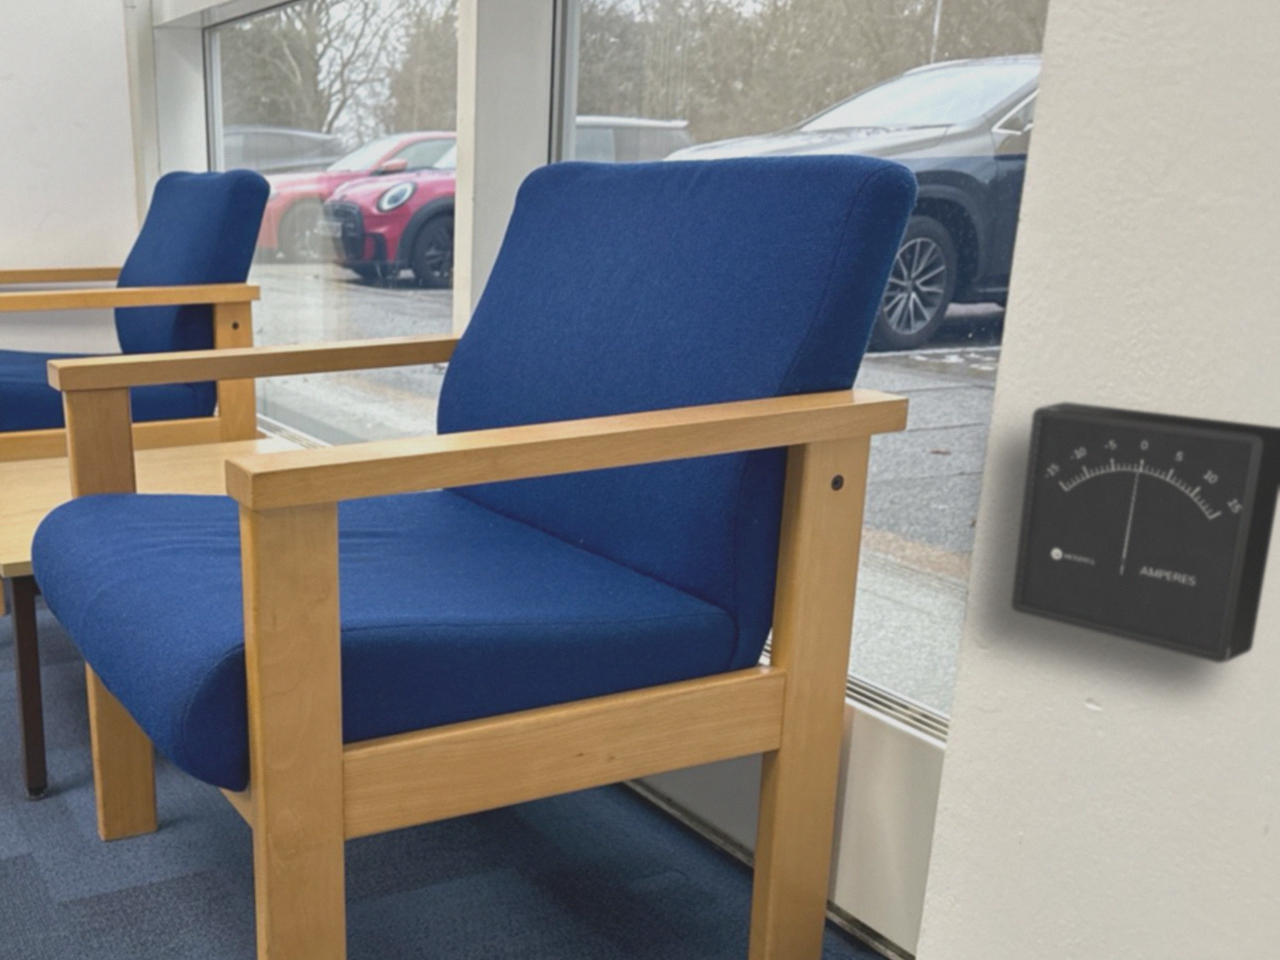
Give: 0 A
